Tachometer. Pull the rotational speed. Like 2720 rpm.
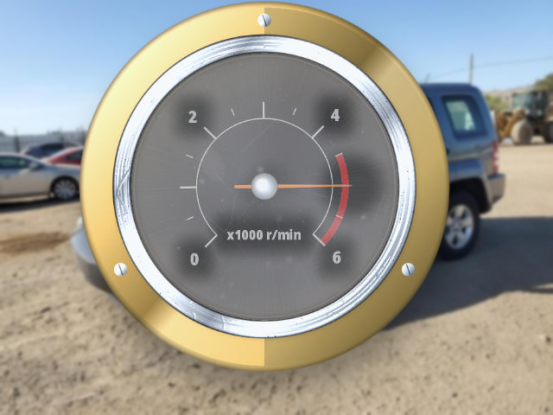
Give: 5000 rpm
